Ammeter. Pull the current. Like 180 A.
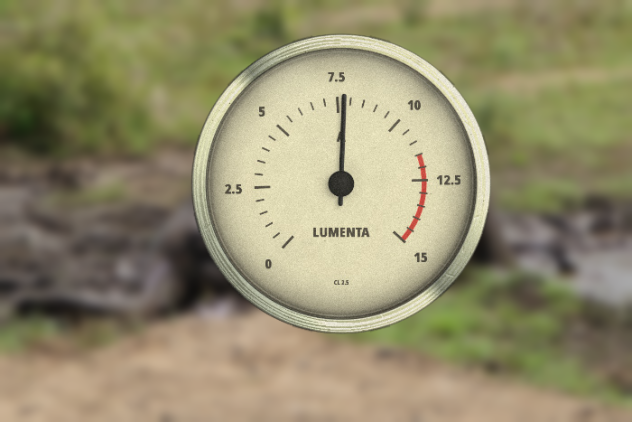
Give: 7.75 A
